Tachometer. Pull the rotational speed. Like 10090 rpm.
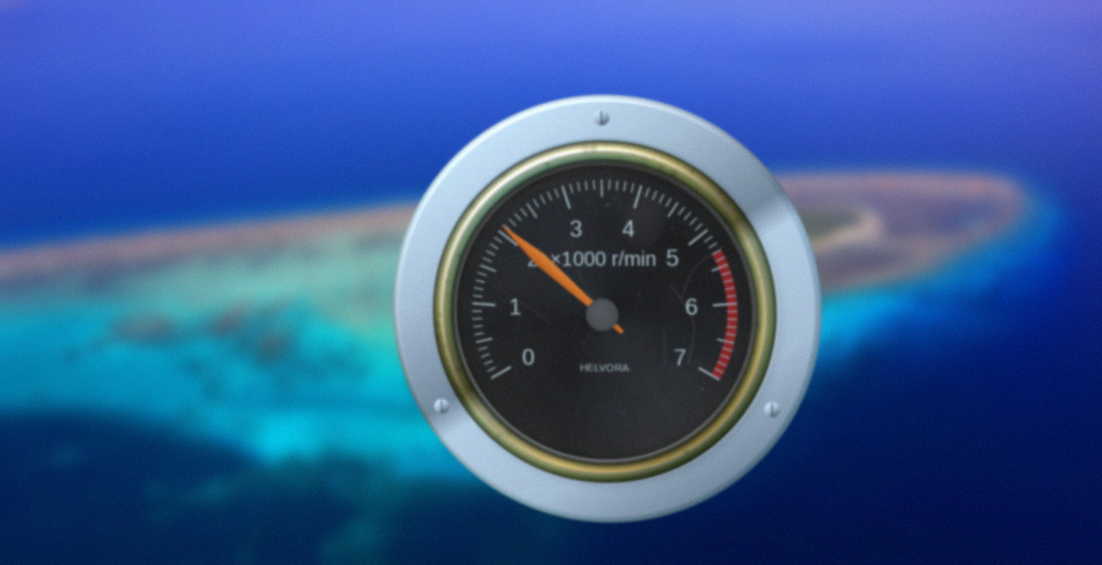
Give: 2100 rpm
